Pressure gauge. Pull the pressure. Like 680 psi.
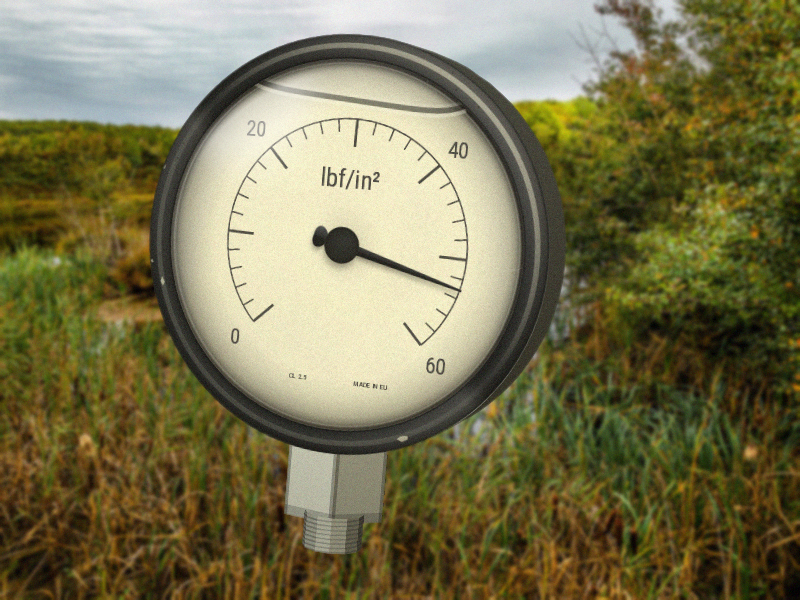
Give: 53 psi
